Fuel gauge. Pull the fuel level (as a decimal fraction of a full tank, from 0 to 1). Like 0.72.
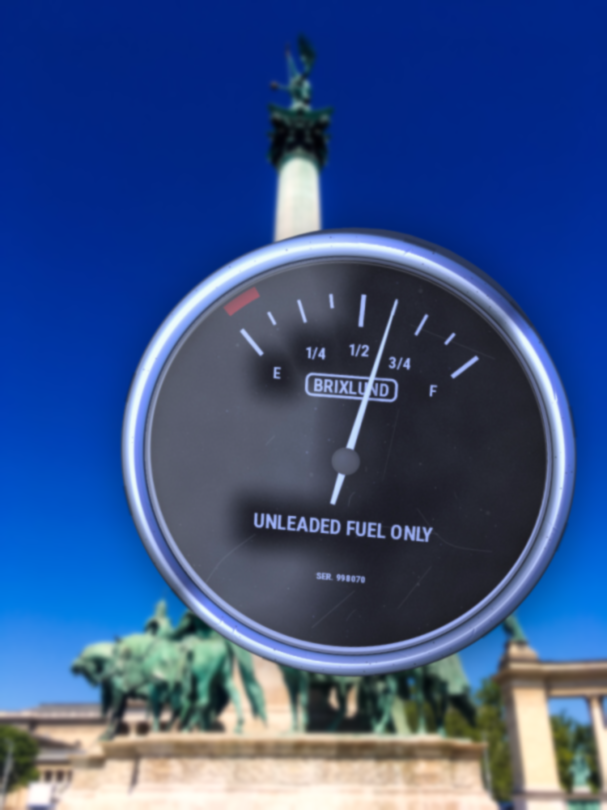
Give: 0.625
